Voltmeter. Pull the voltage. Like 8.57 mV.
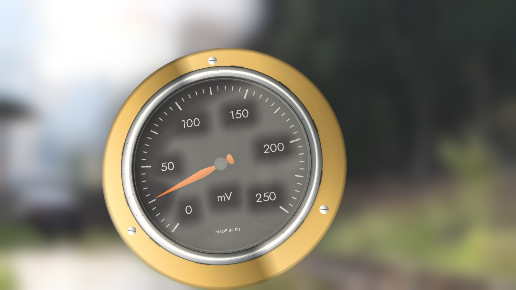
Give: 25 mV
